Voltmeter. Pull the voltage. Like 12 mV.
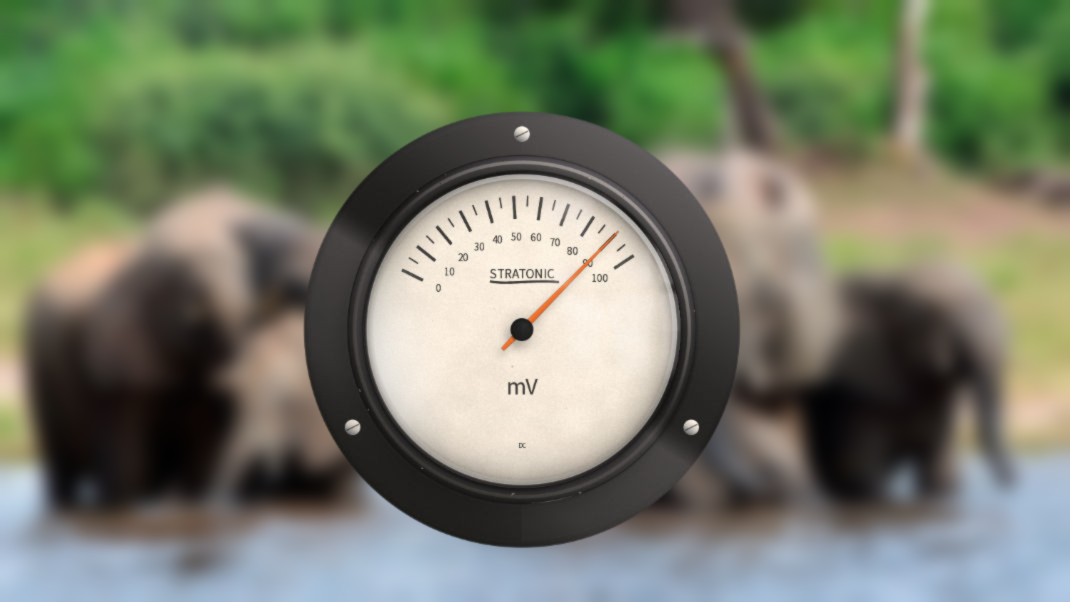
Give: 90 mV
